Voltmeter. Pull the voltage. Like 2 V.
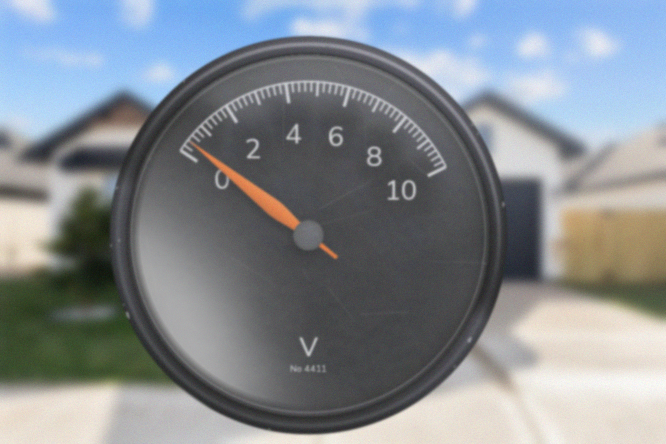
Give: 0.4 V
